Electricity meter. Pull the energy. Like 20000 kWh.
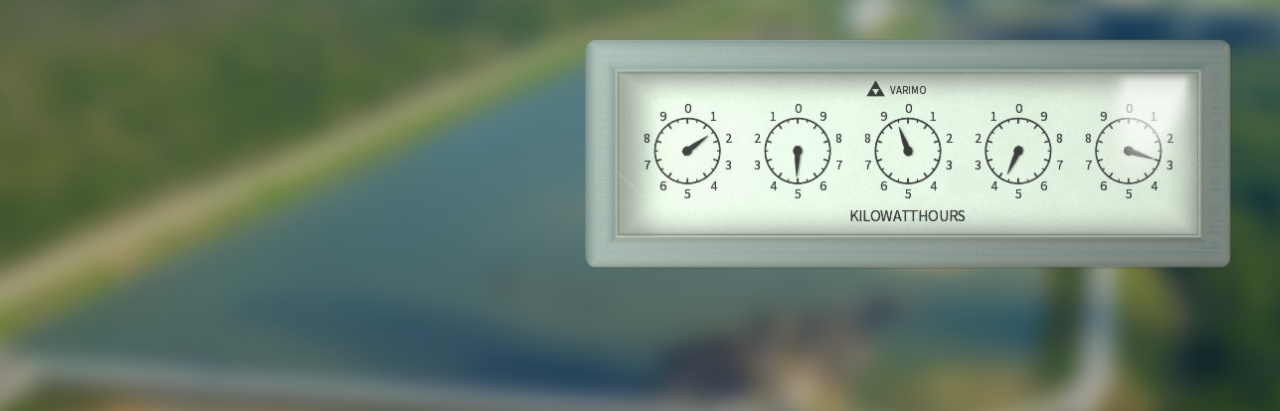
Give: 14943 kWh
